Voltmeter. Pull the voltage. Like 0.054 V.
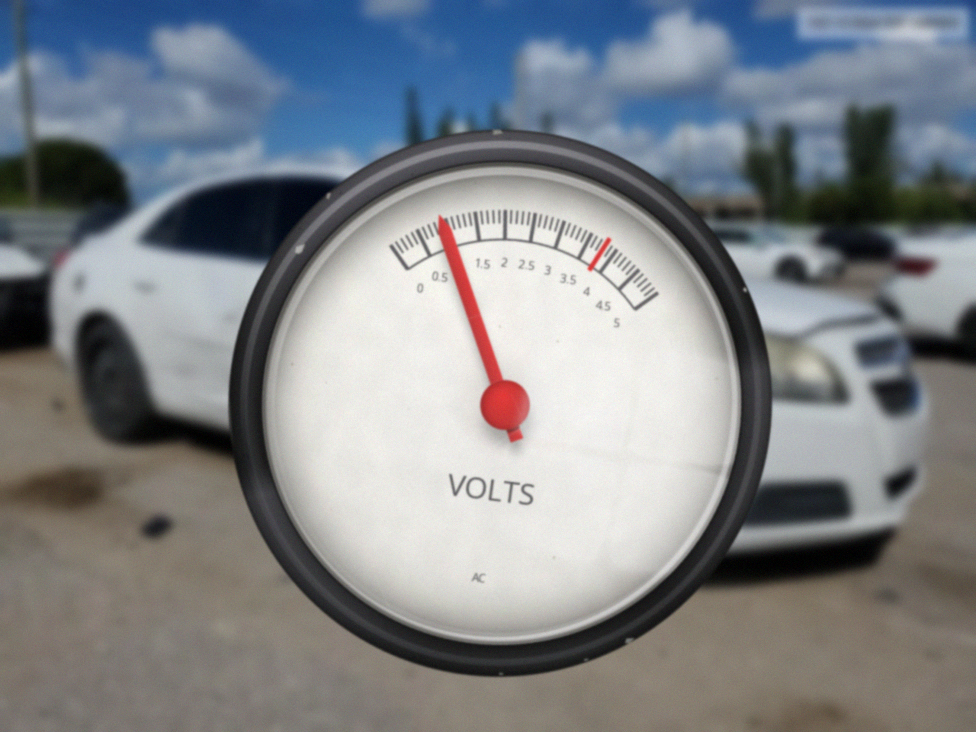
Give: 0.9 V
